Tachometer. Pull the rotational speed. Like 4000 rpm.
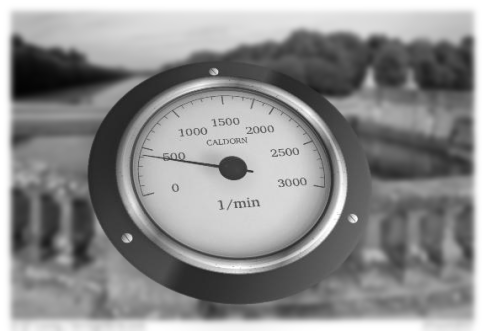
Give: 400 rpm
